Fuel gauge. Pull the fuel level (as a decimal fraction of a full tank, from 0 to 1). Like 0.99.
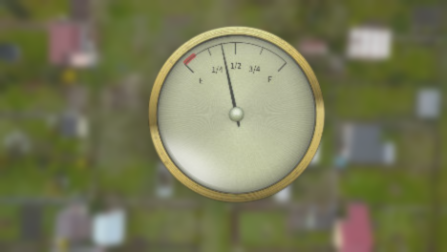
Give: 0.375
